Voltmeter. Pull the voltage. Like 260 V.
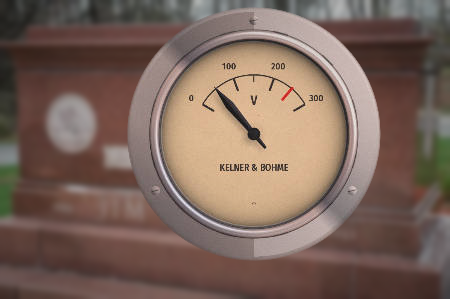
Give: 50 V
